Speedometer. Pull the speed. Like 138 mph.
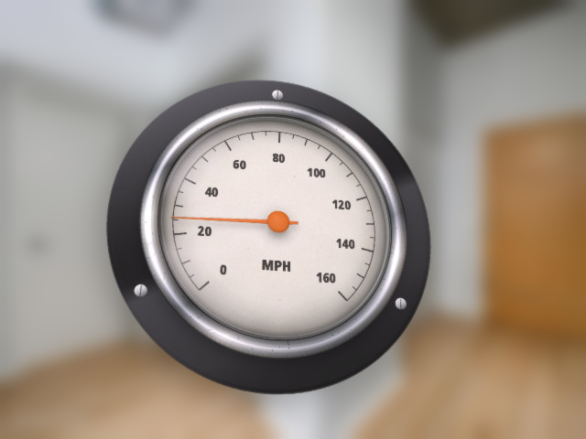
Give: 25 mph
